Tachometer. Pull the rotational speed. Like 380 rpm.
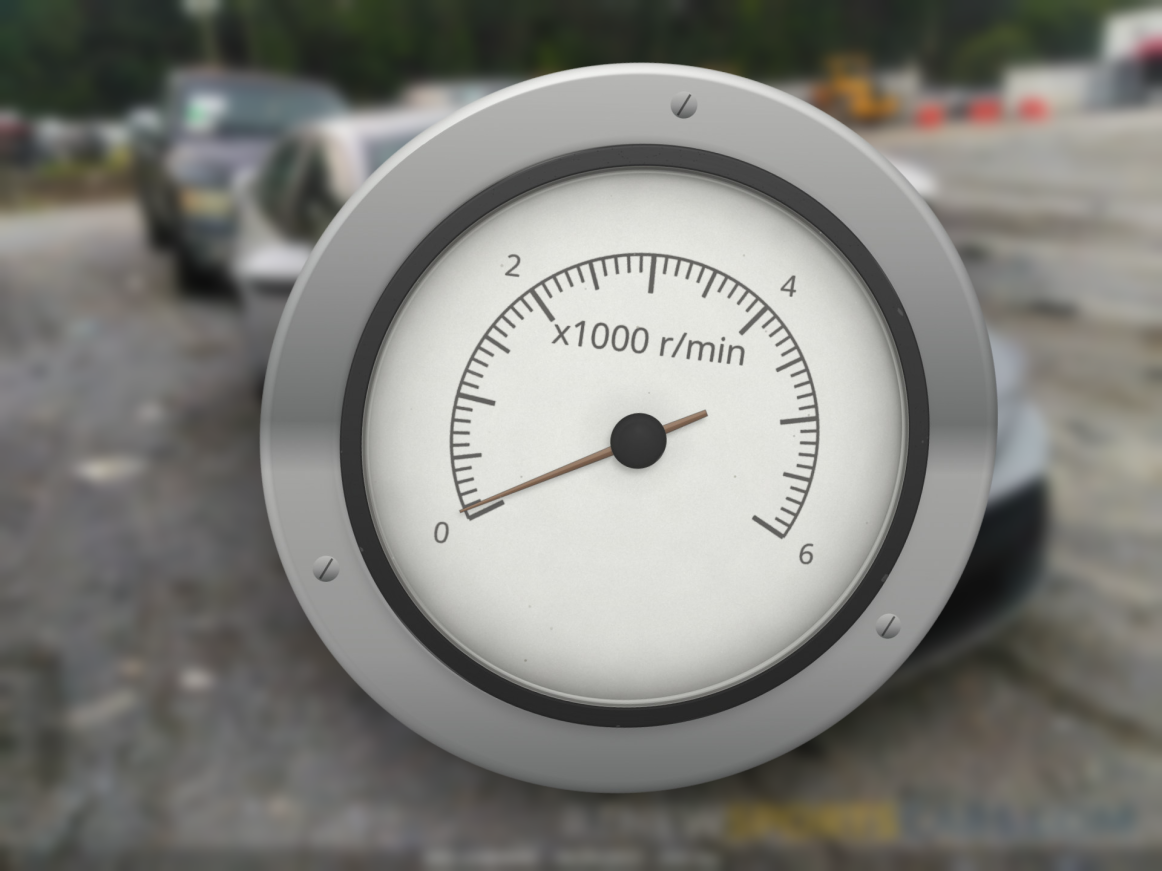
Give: 100 rpm
